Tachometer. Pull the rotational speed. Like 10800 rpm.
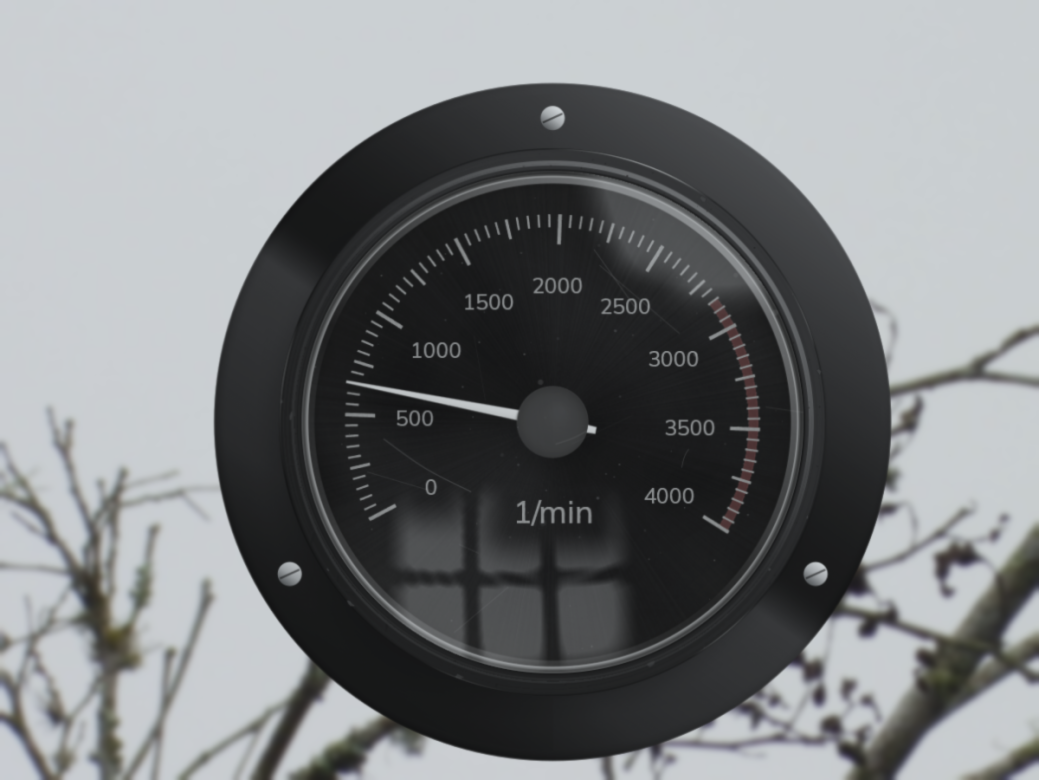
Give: 650 rpm
